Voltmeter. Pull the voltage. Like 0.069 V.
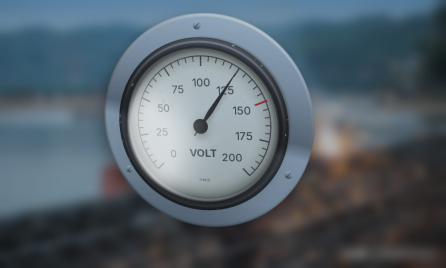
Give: 125 V
